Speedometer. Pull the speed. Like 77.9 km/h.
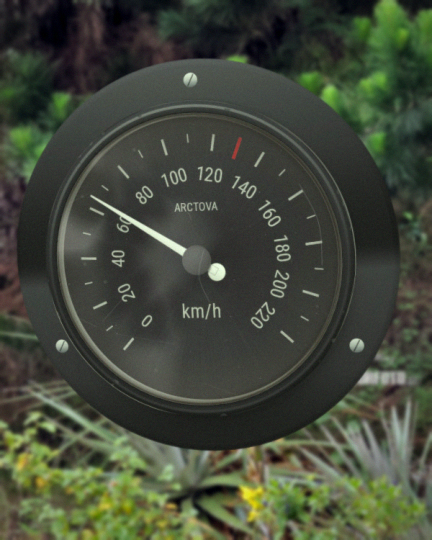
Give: 65 km/h
